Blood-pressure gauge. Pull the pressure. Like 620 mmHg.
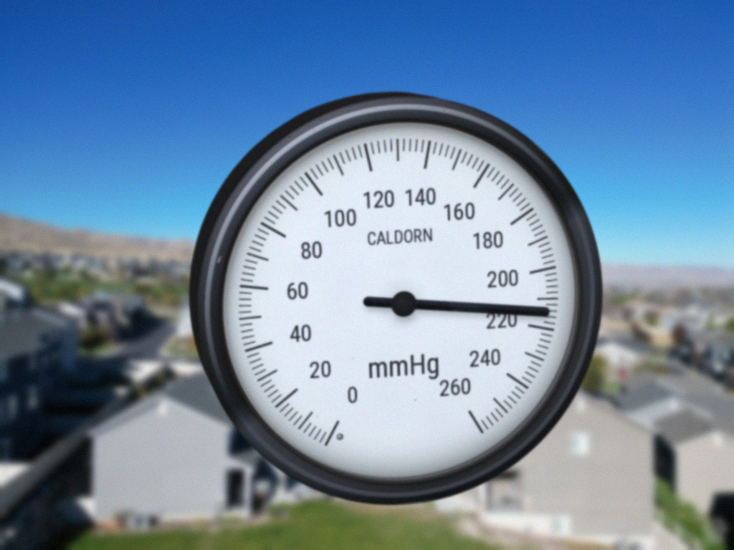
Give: 214 mmHg
